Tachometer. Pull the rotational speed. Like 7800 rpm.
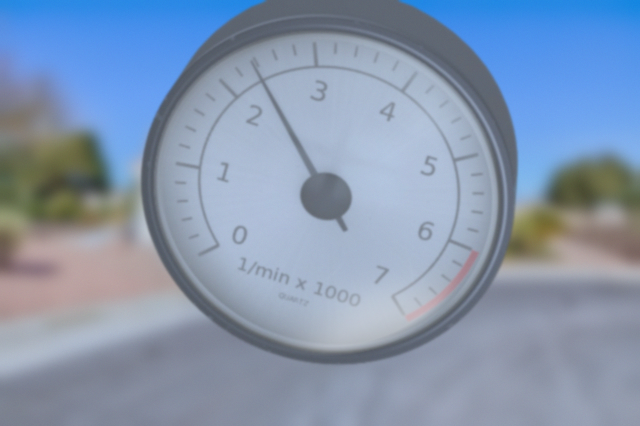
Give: 2400 rpm
